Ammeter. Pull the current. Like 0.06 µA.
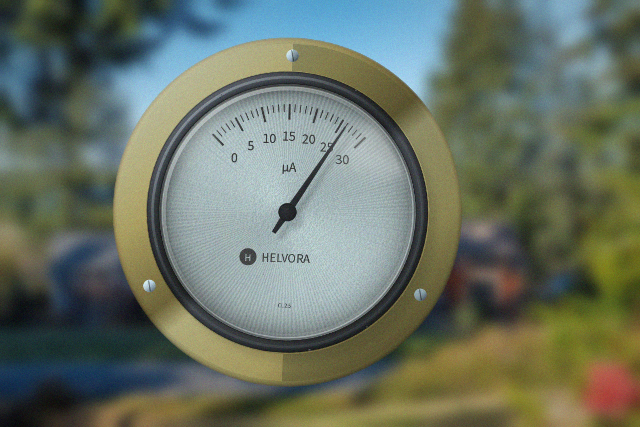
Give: 26 µA
